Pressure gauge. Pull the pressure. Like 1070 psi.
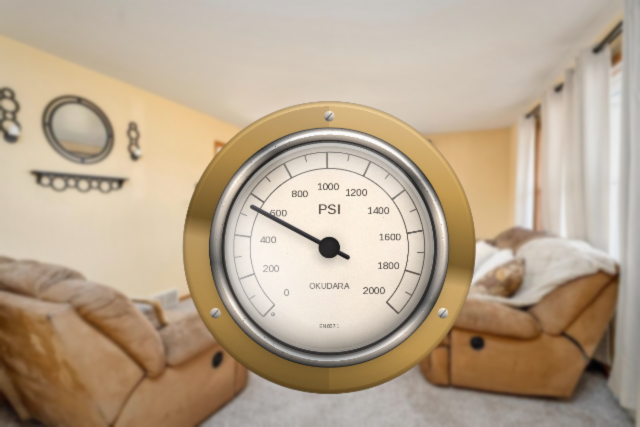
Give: 550 psi
